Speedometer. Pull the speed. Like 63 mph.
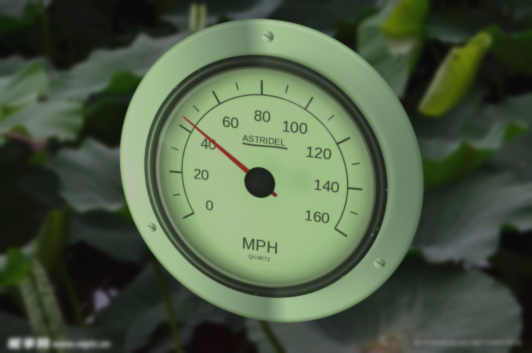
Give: 45 mph
